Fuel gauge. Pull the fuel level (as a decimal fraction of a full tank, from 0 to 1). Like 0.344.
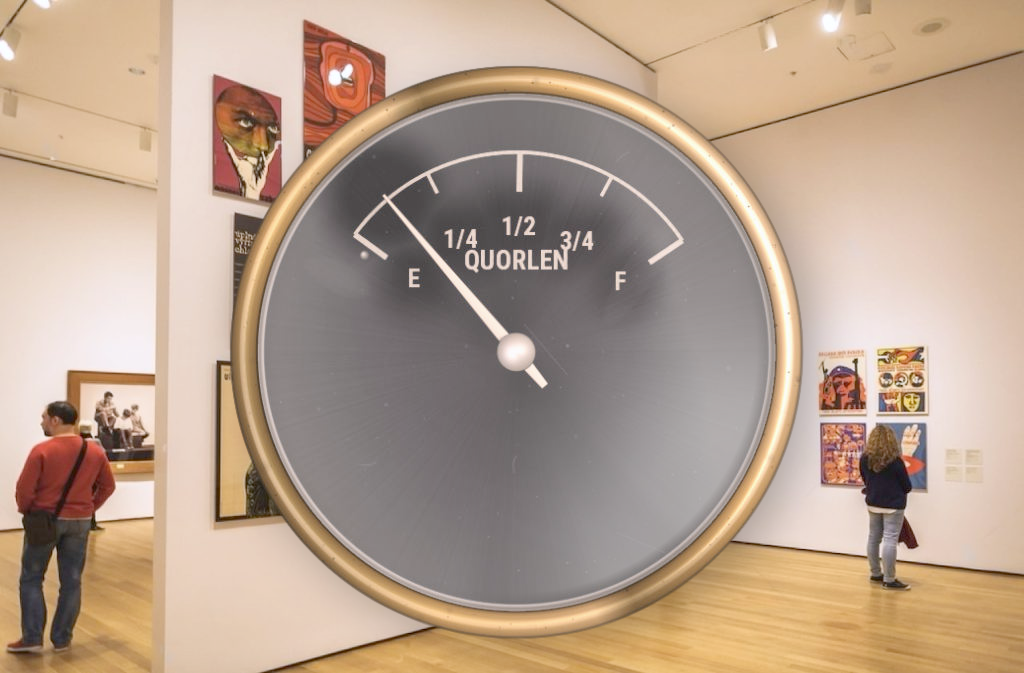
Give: 0.125
